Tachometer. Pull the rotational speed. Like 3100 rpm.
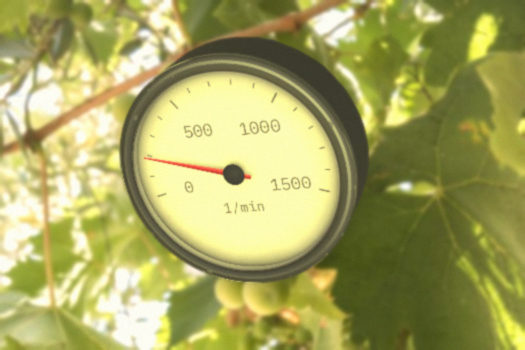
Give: 200 rpm
